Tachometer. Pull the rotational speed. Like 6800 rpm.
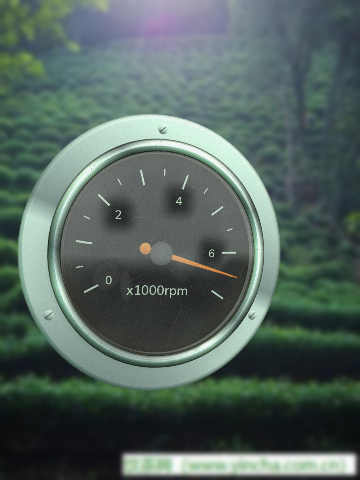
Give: 6500 rpm
